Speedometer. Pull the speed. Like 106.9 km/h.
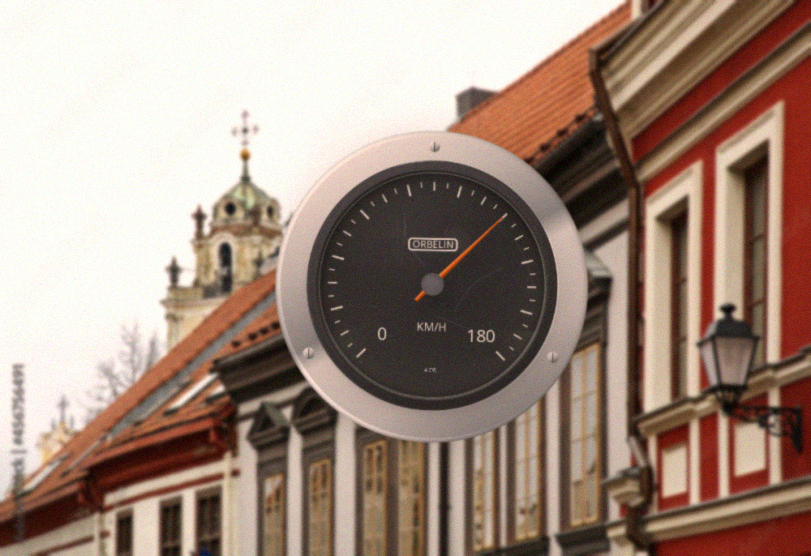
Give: 120 km/h
